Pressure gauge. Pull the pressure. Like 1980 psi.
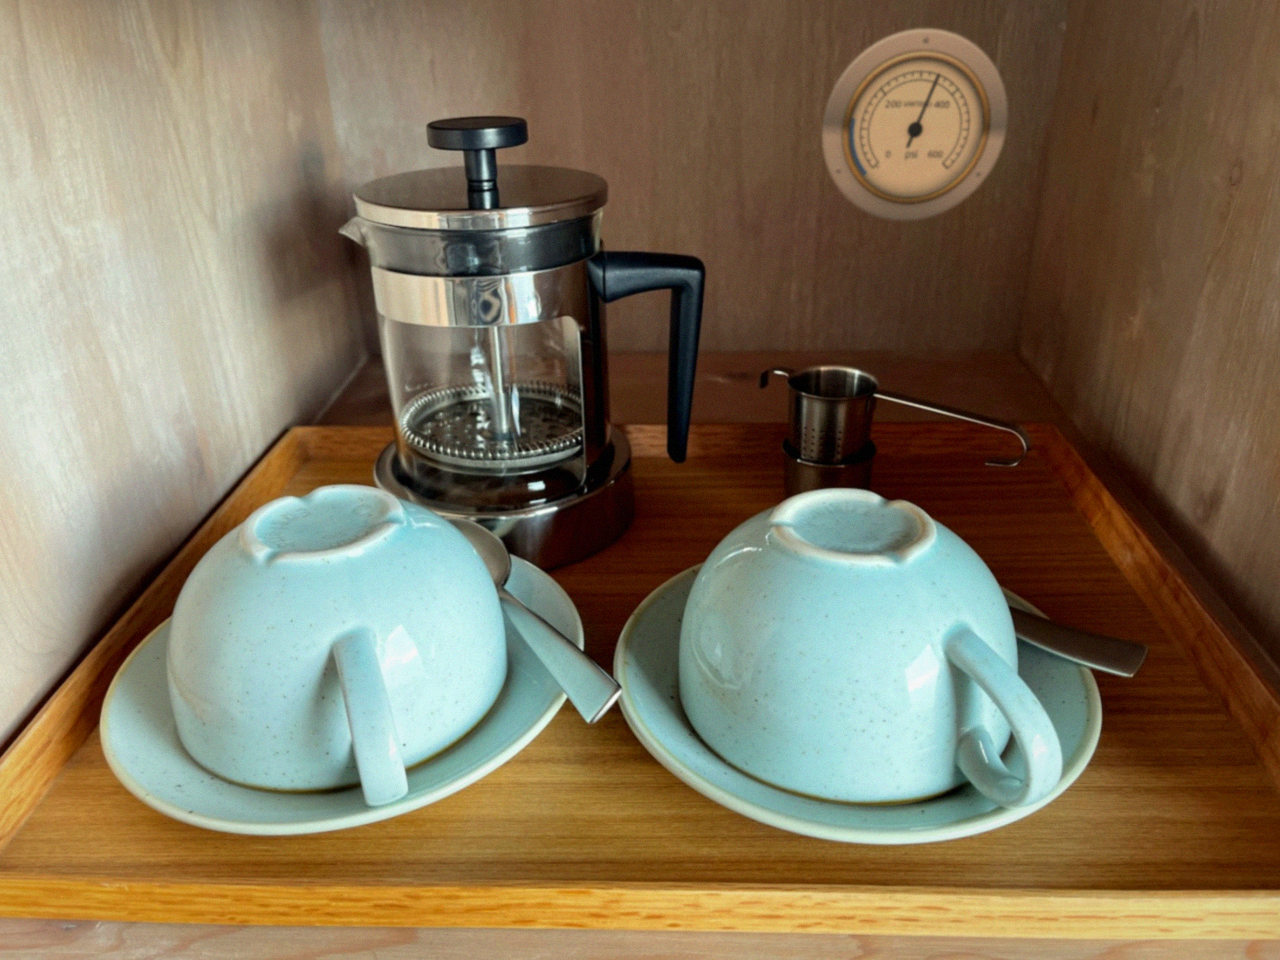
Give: 340 psi
